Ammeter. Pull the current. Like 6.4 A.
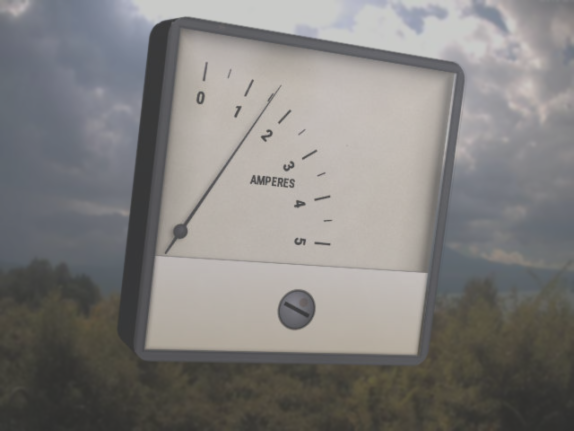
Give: 1.5 A
